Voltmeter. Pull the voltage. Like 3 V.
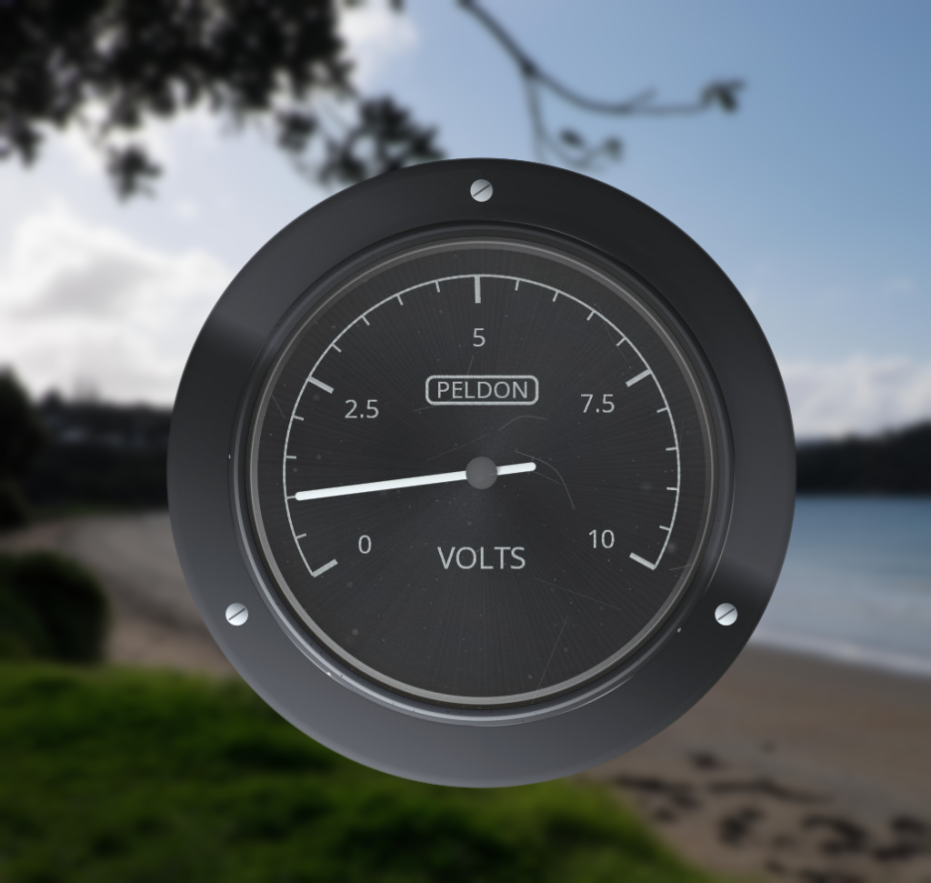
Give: 1 V
